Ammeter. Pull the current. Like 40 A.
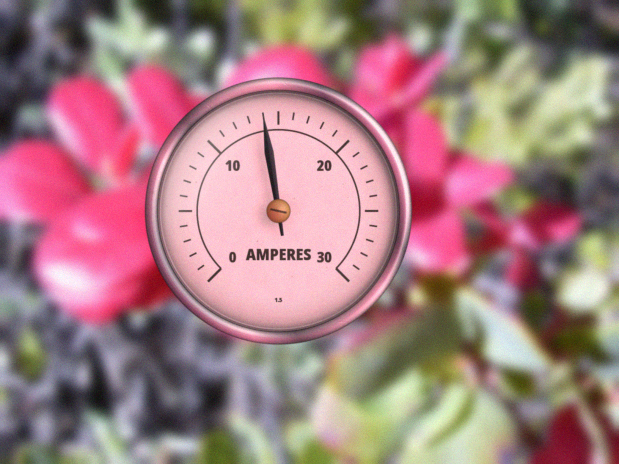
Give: 14 A
